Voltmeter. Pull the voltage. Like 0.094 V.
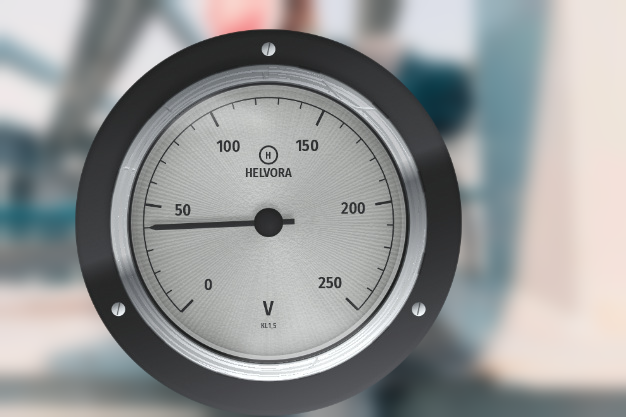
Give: 40 V
